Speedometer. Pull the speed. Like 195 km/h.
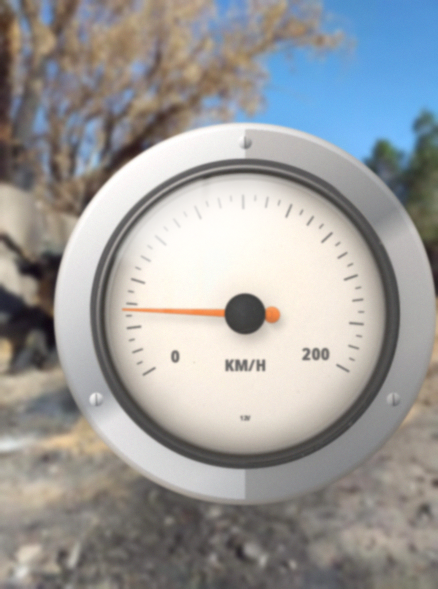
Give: 27.5 km/h
